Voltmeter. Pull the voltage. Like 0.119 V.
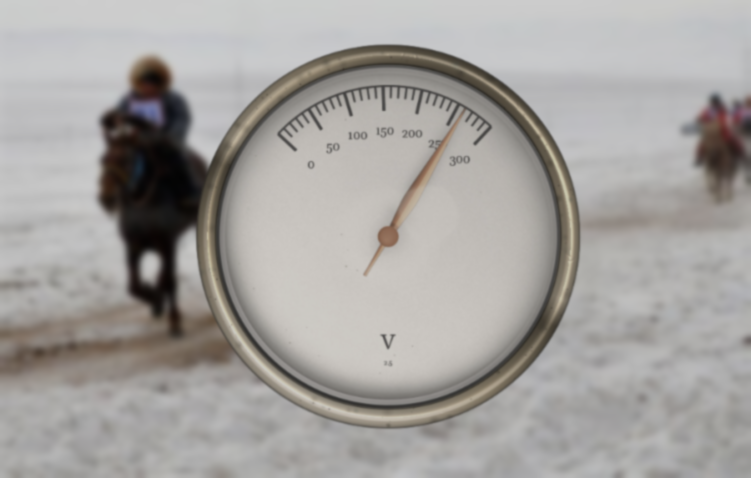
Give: 260 V
